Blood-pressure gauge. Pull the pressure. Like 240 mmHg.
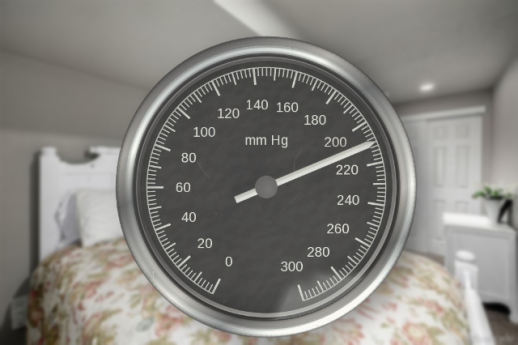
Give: 210 mmHg
